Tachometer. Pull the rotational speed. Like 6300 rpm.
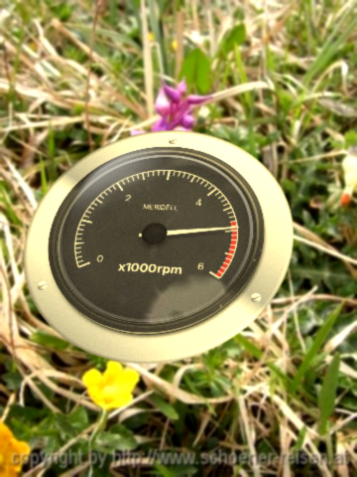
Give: 5000 rpm
